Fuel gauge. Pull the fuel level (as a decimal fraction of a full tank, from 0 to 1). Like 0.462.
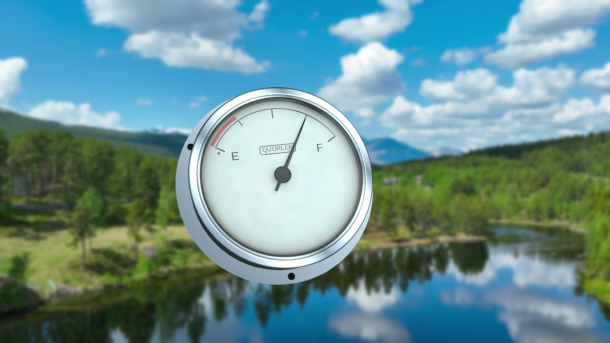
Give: 0.75
